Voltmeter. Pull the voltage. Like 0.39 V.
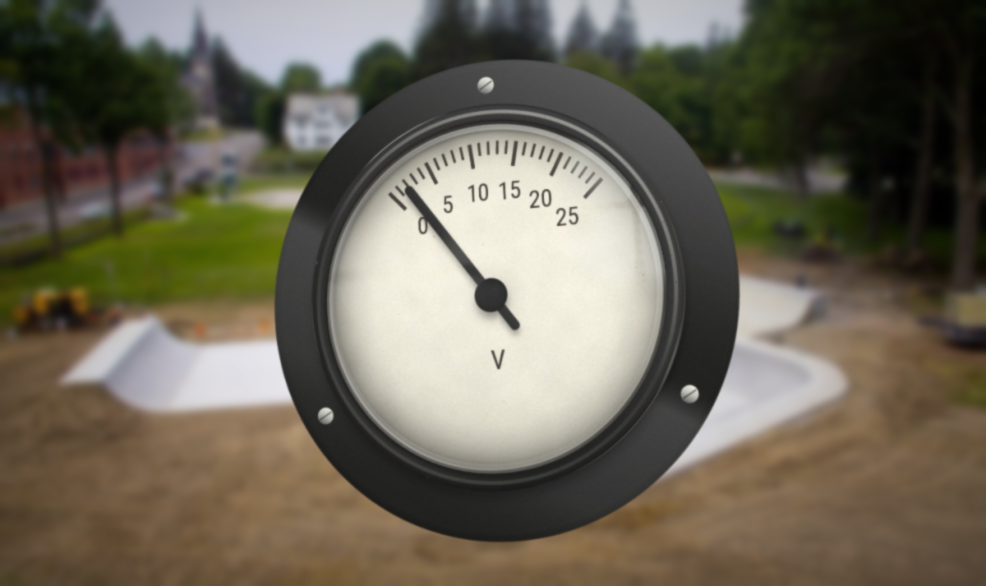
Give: 2 V
